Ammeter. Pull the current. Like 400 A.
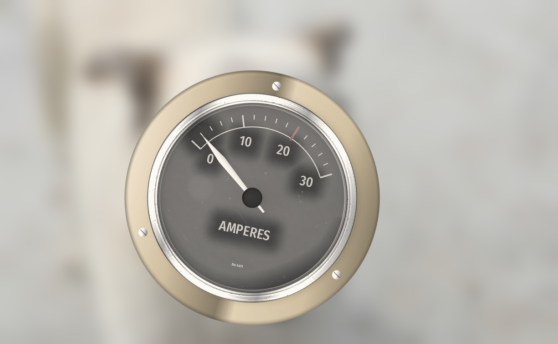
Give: 2 A
